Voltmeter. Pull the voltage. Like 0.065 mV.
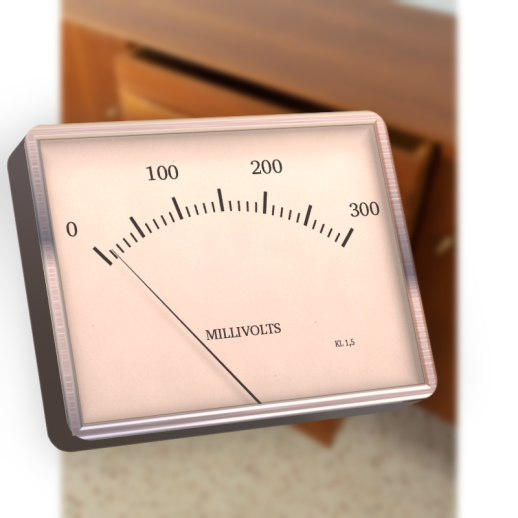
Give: 10 mV
